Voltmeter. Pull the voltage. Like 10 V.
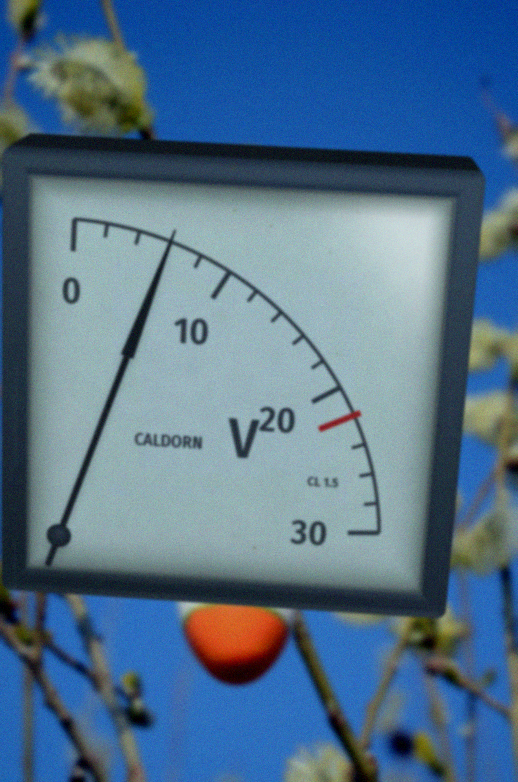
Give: 6 V
